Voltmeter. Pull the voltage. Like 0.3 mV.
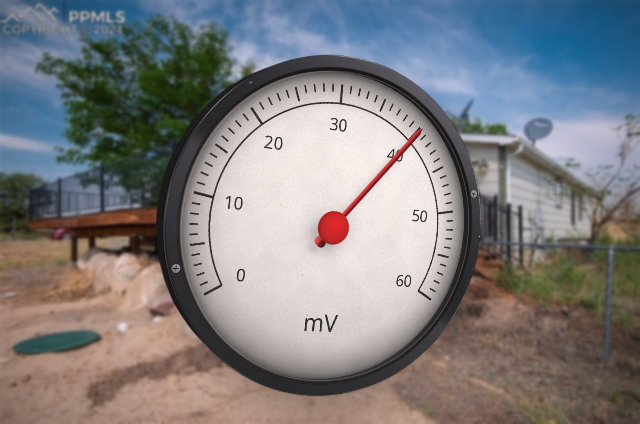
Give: 40 mV
